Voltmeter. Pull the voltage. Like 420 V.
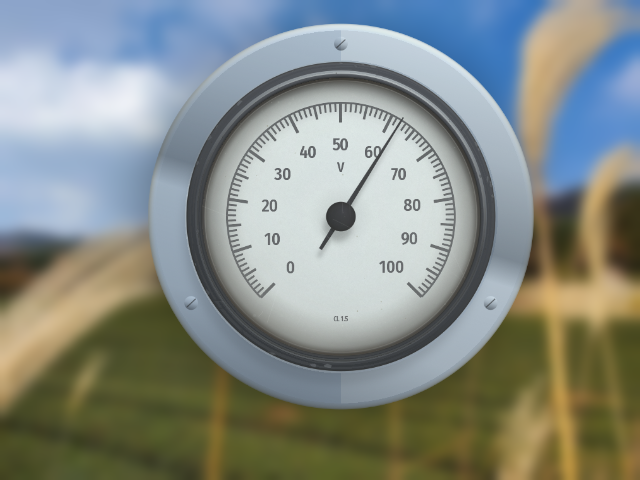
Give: 62 V
